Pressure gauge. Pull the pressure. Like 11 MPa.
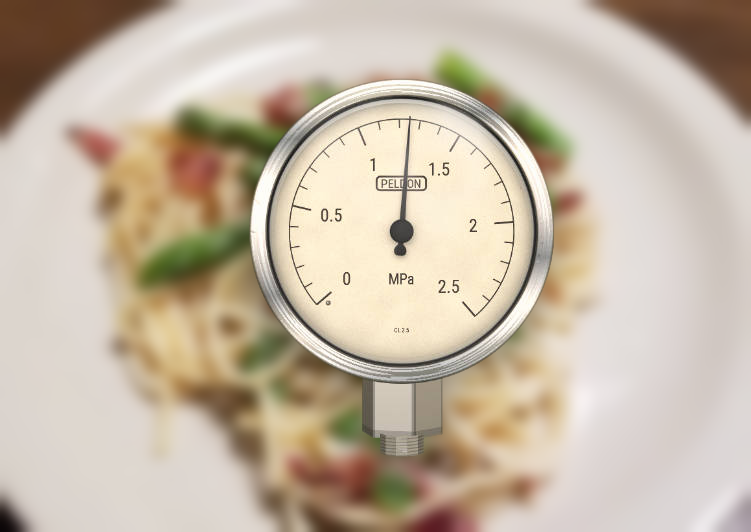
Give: 1.25 MPa
